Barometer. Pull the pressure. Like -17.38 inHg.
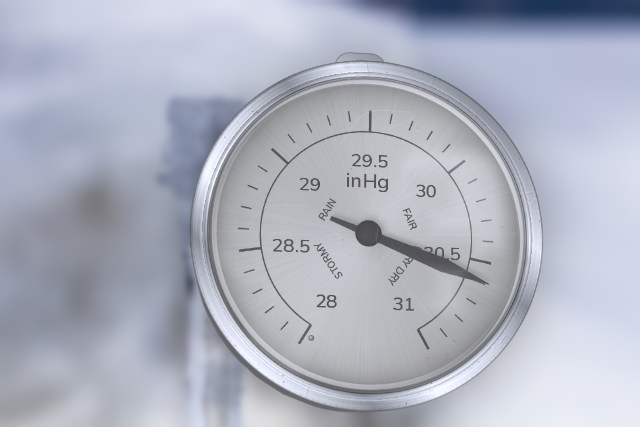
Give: 30.6 inHg
